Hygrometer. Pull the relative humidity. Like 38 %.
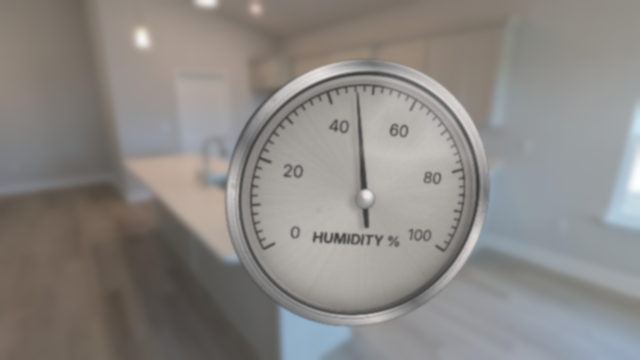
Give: 46 %
